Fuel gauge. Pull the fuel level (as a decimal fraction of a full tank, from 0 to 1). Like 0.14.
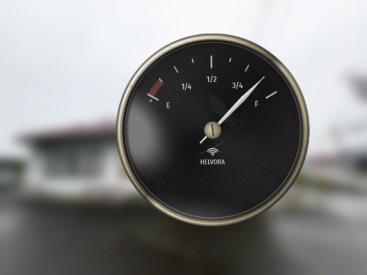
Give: 0.875
